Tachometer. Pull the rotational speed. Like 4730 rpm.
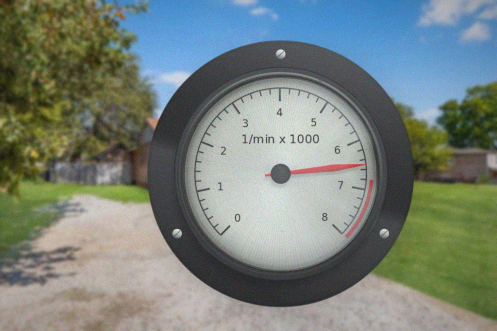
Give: 6500 rpm
